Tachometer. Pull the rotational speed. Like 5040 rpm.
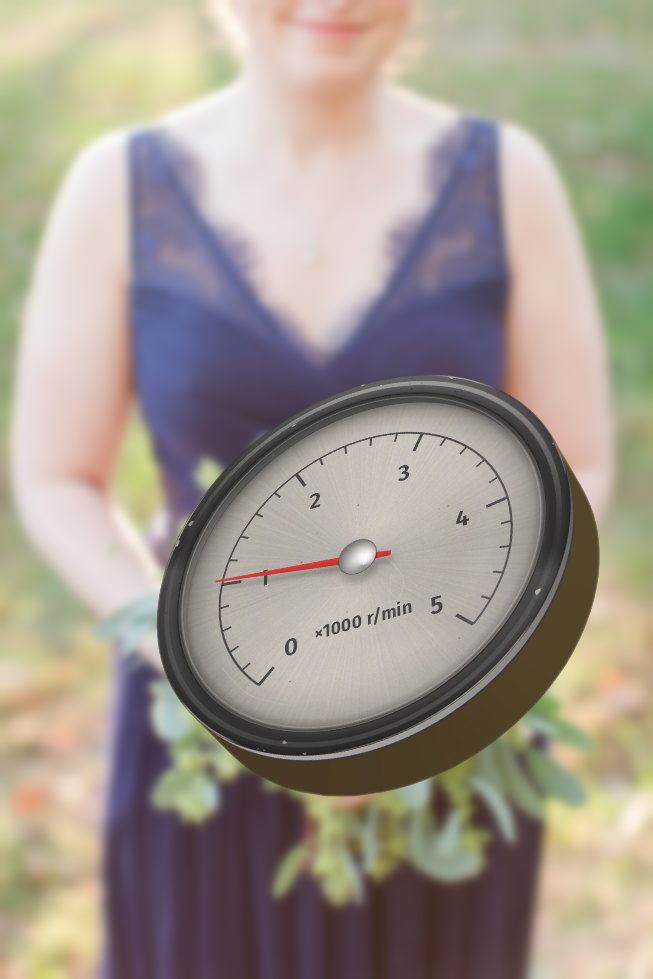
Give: 1000 rpm
